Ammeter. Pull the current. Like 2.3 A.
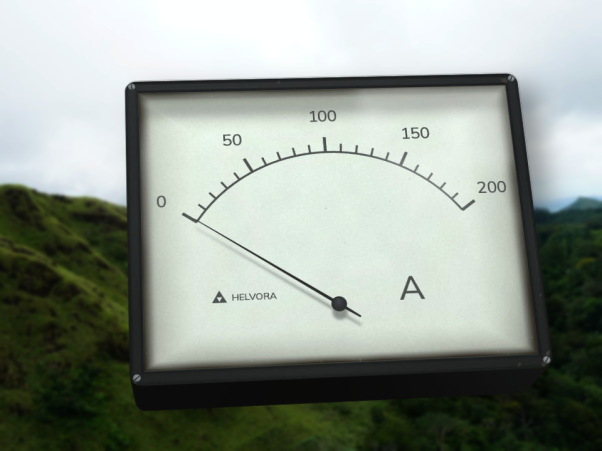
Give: 0 A
